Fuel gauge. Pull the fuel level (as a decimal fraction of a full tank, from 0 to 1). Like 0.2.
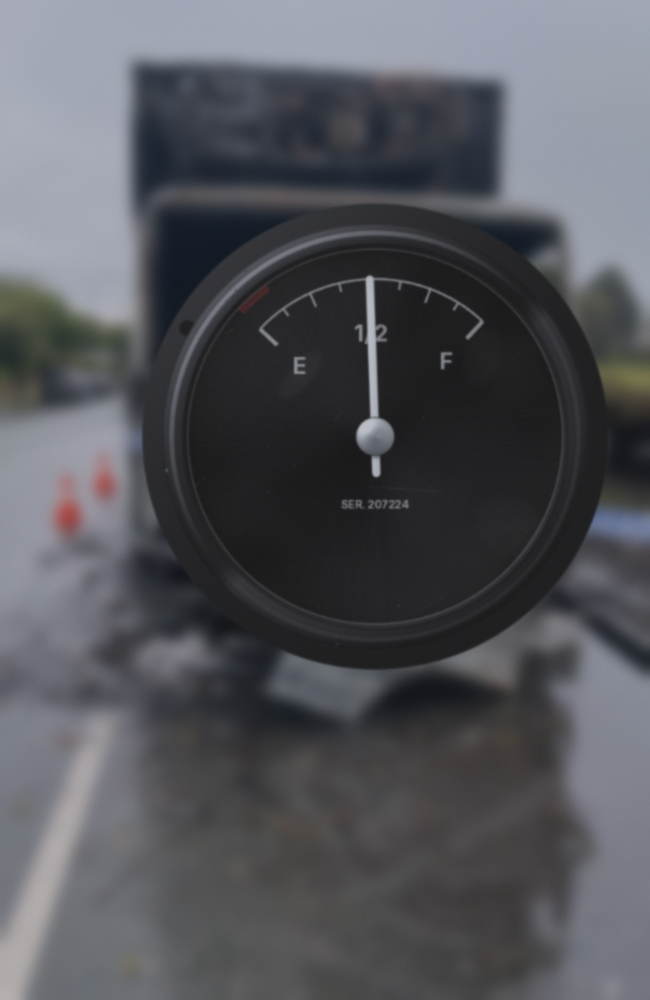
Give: 0.5
